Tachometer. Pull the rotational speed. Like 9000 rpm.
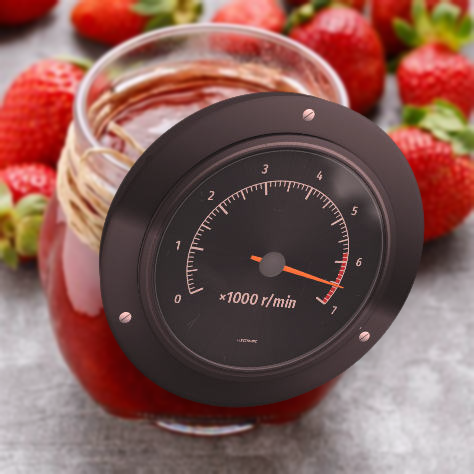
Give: 6500 rpm
